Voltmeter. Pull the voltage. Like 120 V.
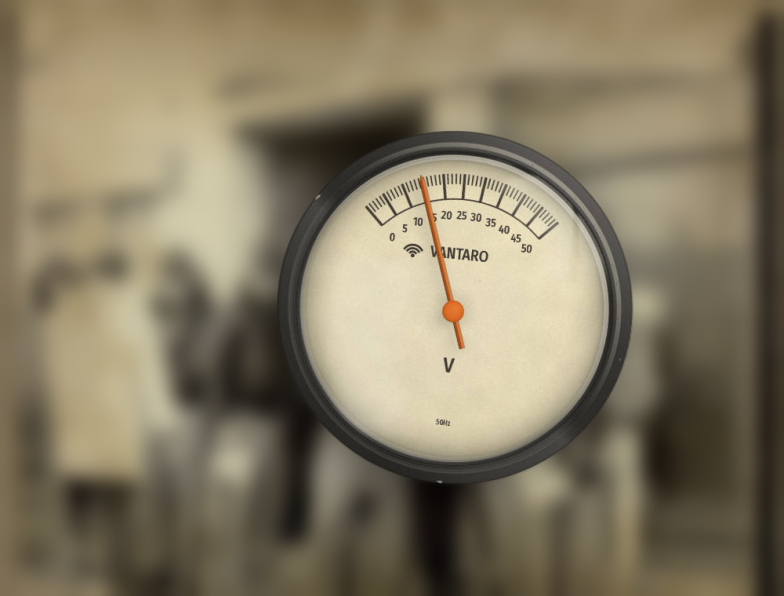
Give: 15 V
